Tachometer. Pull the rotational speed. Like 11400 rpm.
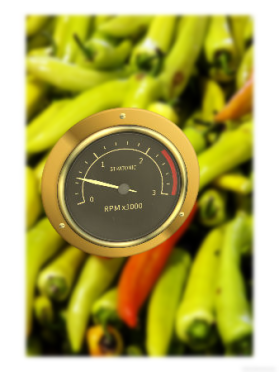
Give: 500 rpm
